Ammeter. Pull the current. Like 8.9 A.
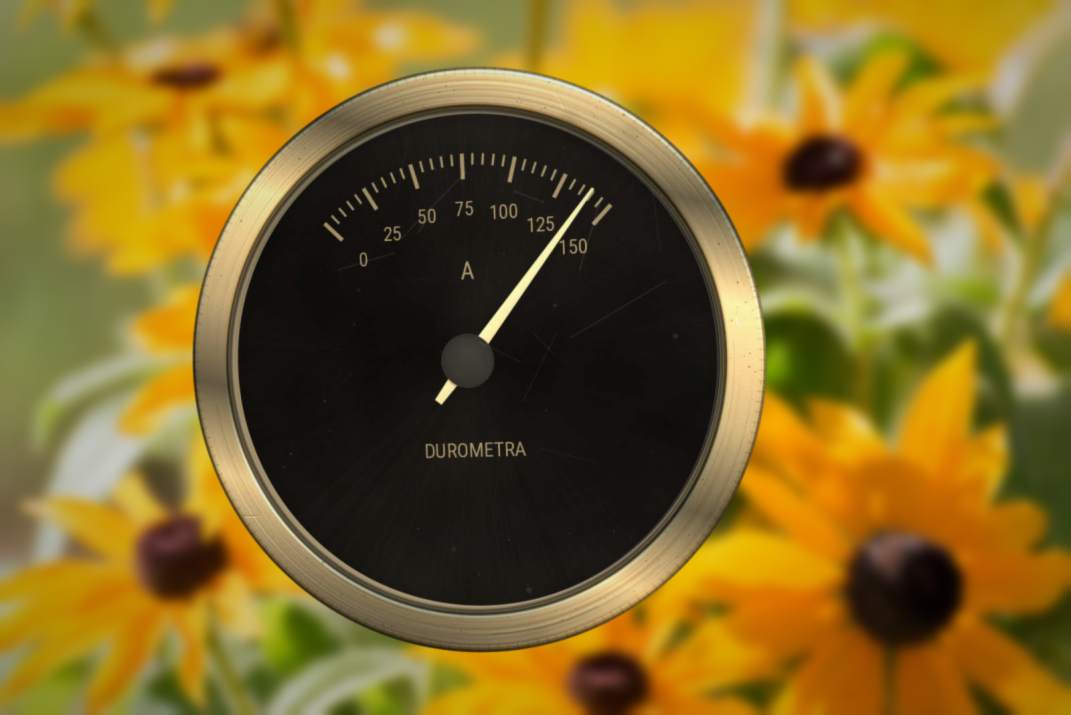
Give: 140 A
